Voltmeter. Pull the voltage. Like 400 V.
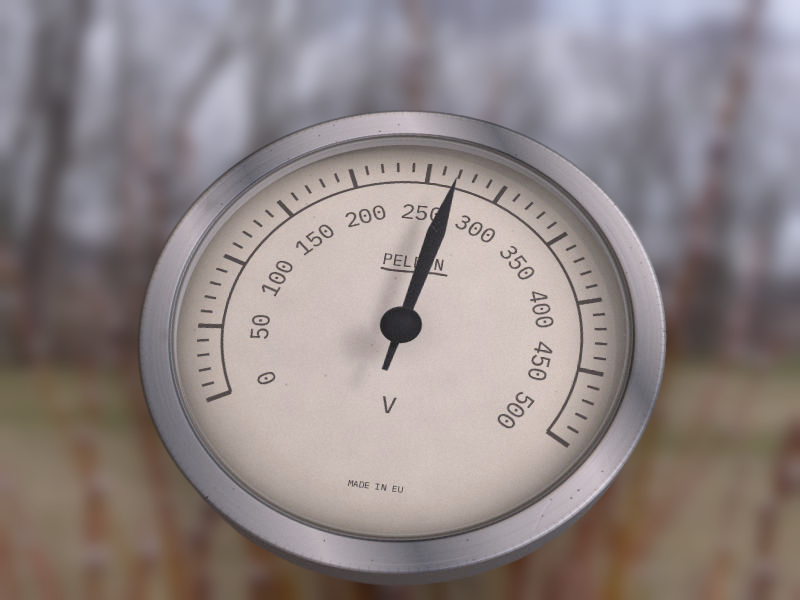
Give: 270 V
